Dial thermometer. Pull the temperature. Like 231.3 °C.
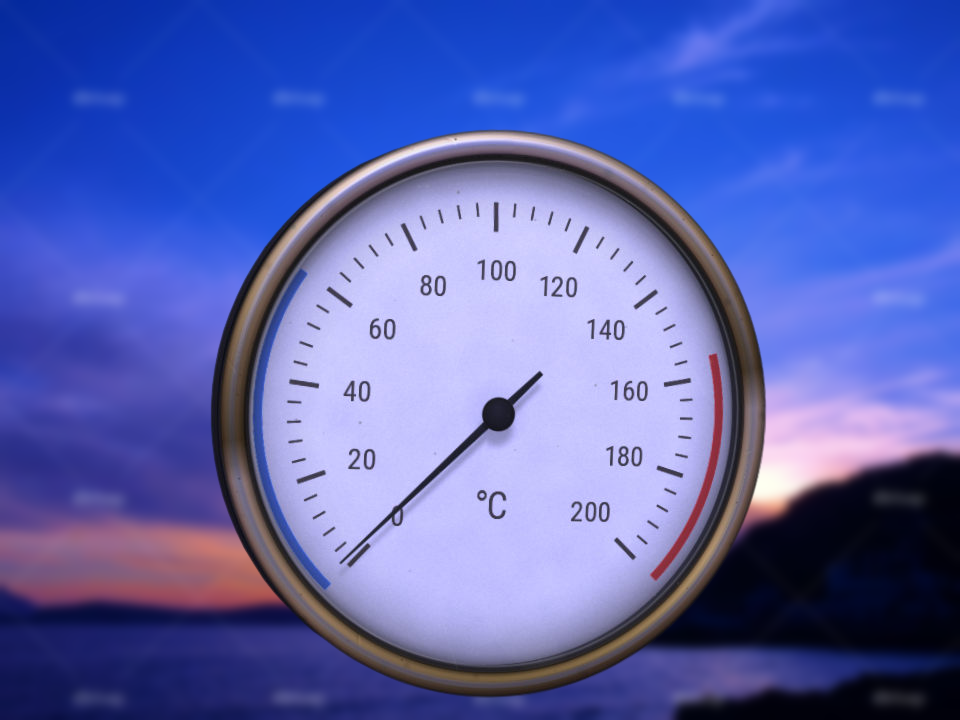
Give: 2 °C
